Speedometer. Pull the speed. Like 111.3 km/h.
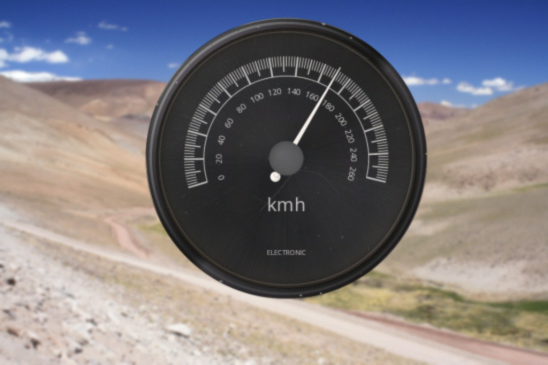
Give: 170 km/h
